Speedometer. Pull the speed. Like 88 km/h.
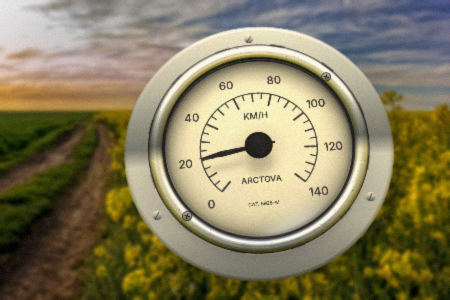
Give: 20 km/h
